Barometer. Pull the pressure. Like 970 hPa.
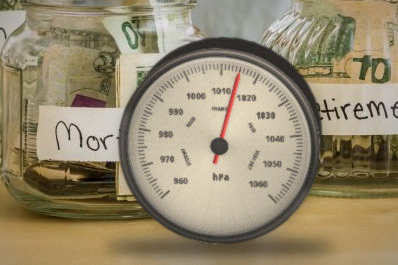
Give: 1015 hPa
